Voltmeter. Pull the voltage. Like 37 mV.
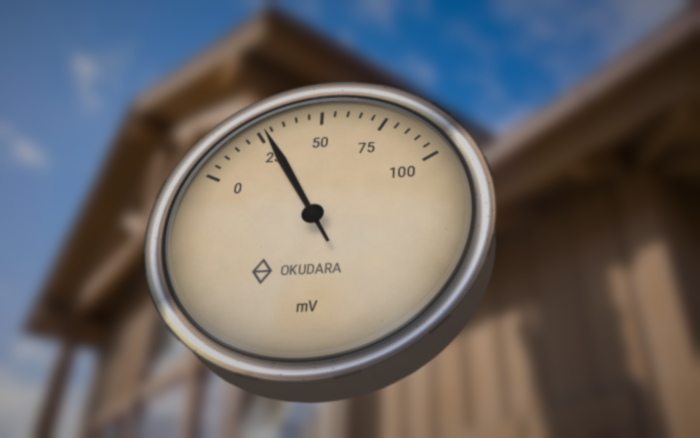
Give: 27.5 mV
